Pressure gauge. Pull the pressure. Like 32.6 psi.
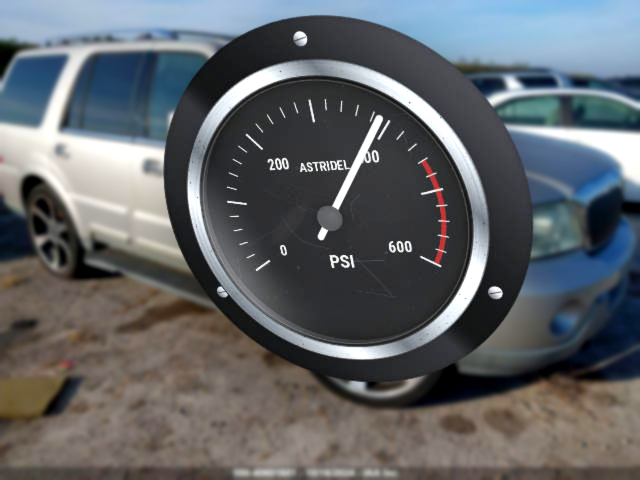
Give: 390 psi
